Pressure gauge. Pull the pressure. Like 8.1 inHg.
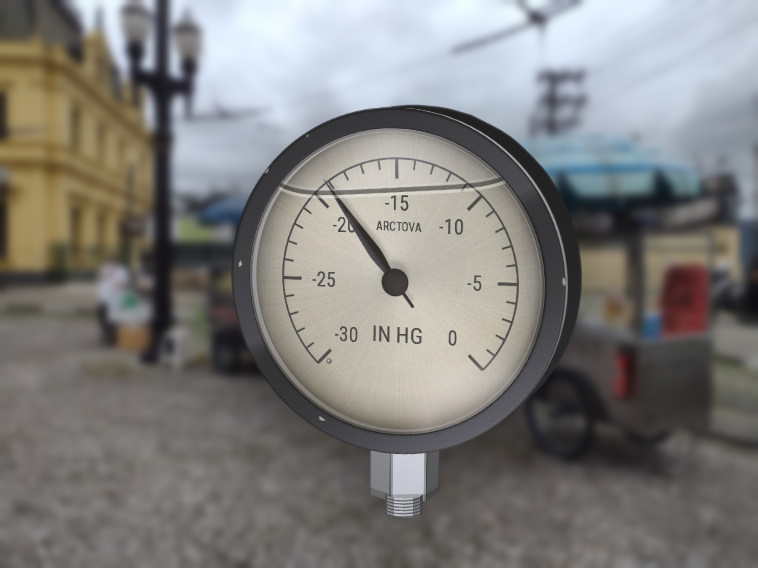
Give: -19 inHg
